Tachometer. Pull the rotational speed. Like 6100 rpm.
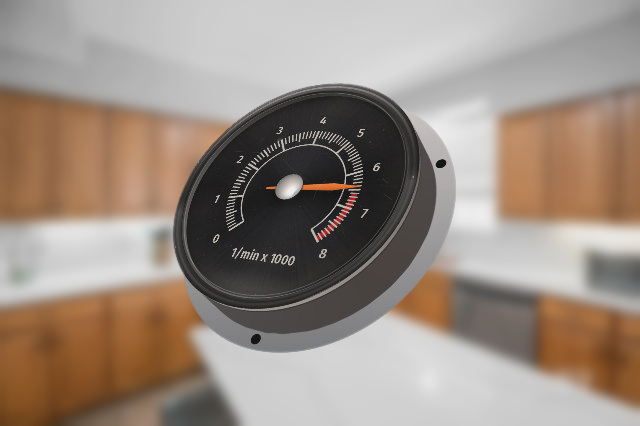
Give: 6500 rpm
